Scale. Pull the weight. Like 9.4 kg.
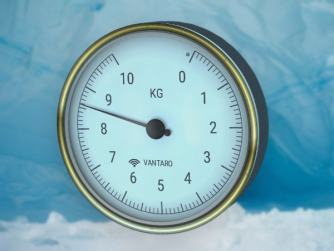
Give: 8.6 kg
